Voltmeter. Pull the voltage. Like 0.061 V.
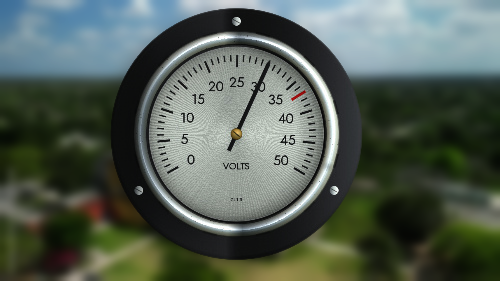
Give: 30 V
